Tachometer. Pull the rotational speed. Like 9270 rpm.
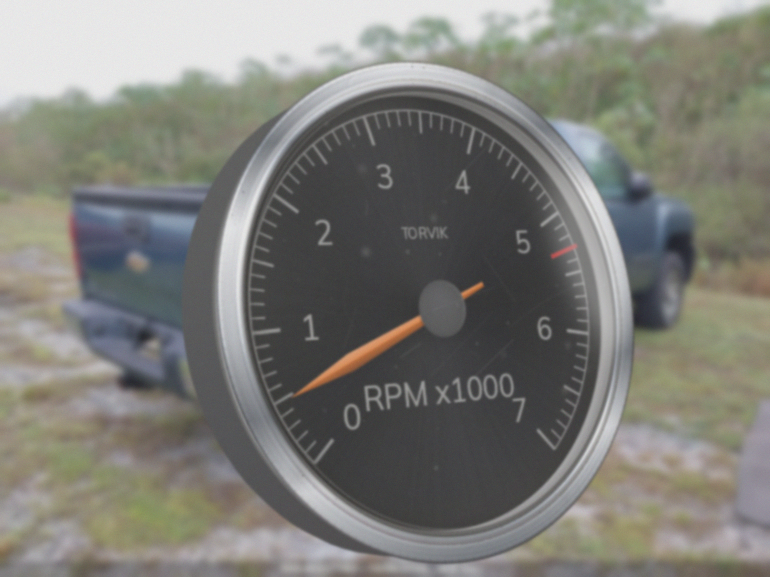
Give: 500 rpm
